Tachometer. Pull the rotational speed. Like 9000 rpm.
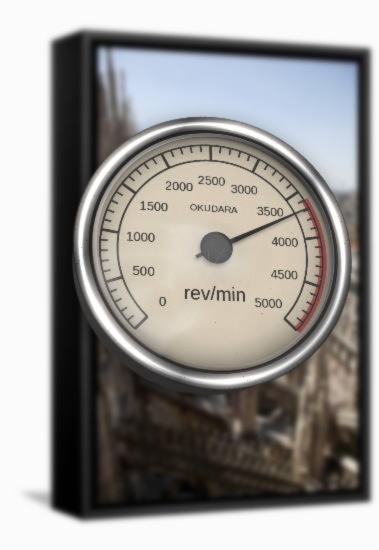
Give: 3700 rpm
